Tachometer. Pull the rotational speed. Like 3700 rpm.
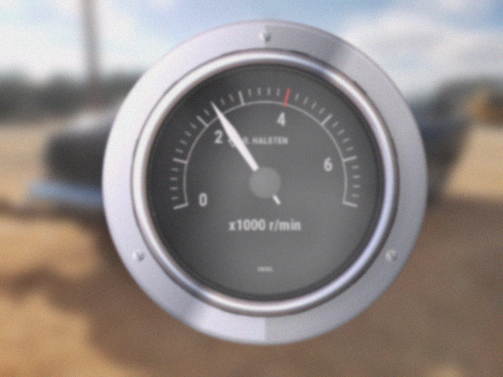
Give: 2400 rpm
